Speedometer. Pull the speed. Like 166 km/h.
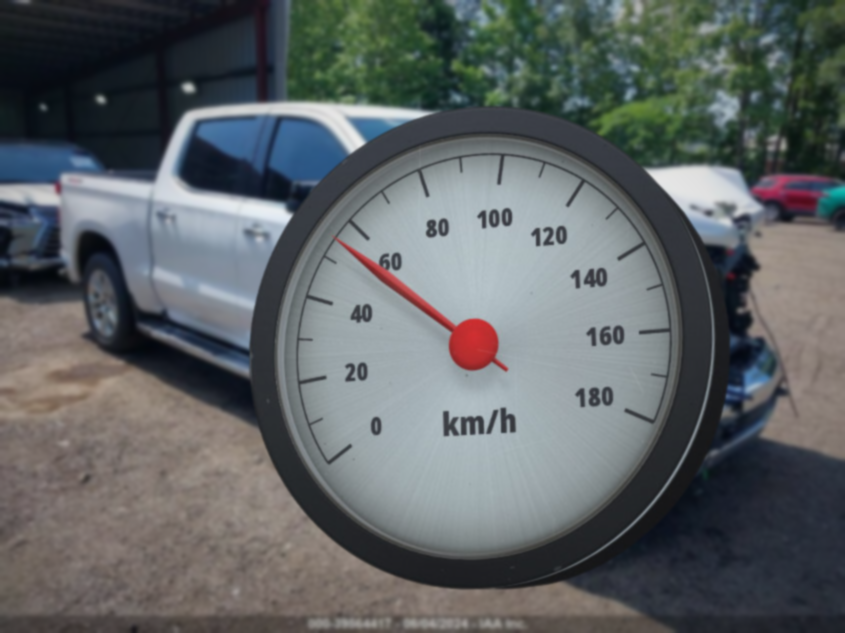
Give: 55 km/h
